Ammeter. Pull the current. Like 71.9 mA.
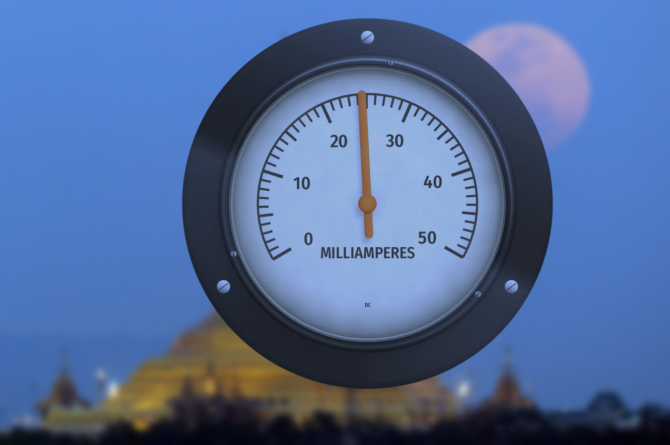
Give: 24.5 mA
